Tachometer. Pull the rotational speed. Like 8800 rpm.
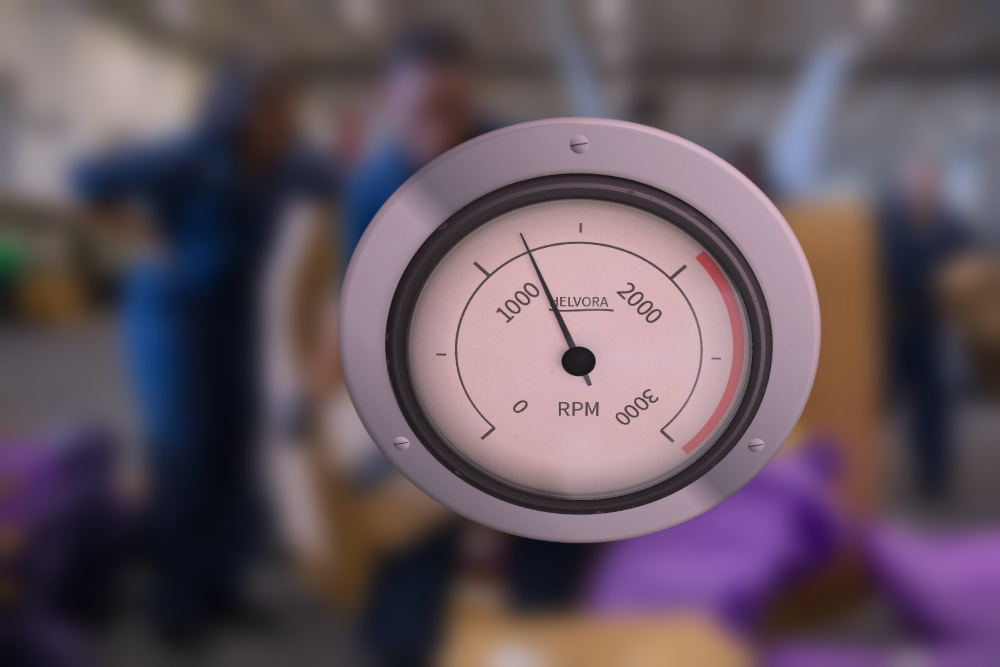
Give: 1250 rpm
